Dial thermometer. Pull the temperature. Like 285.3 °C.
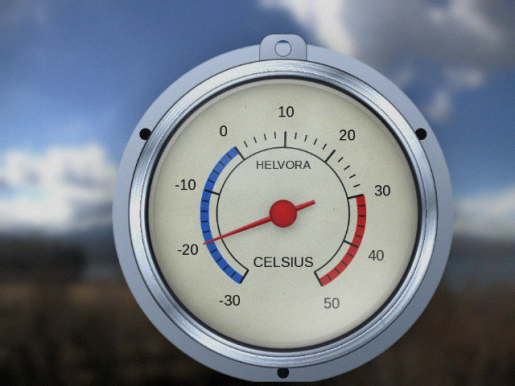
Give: -20 °C
